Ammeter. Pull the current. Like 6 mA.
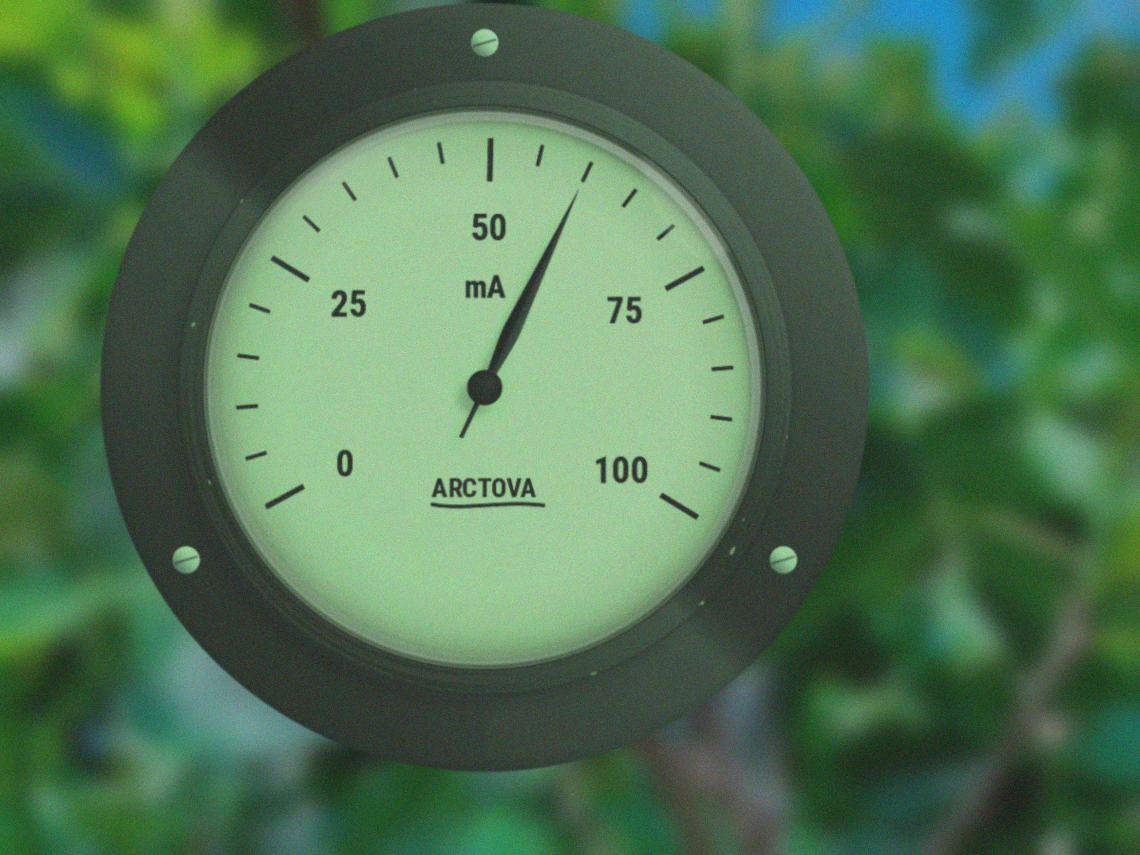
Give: 60 mA
